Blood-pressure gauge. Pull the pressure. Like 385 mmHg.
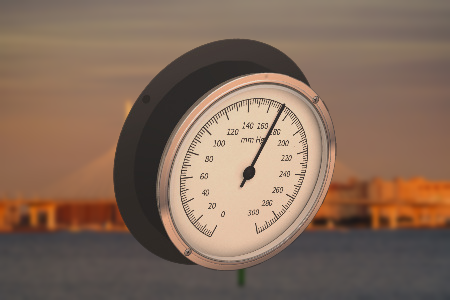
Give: 170 mmHg
